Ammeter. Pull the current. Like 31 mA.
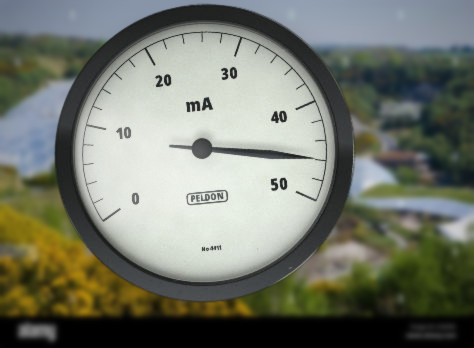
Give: 46 mA
